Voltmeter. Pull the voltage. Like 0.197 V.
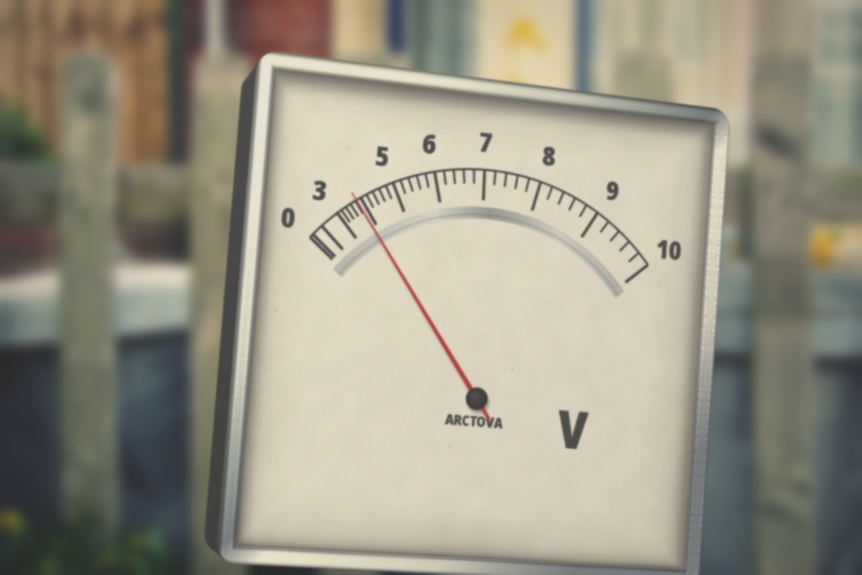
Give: 3.8 V
